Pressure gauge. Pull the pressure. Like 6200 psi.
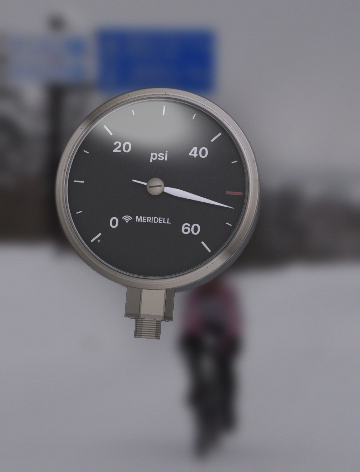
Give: 52.5 psi
